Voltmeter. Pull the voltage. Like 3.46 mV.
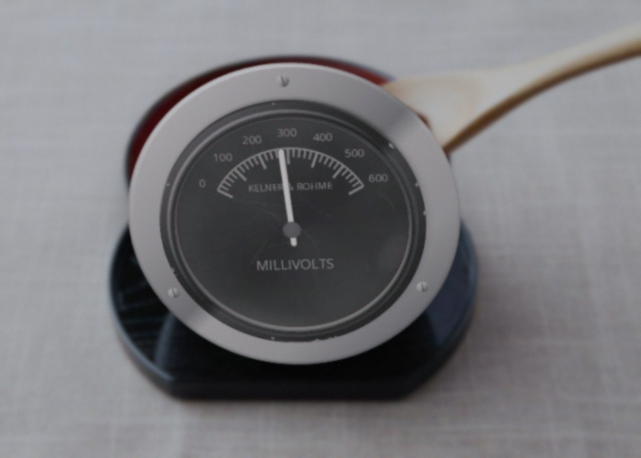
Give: 280 mV
